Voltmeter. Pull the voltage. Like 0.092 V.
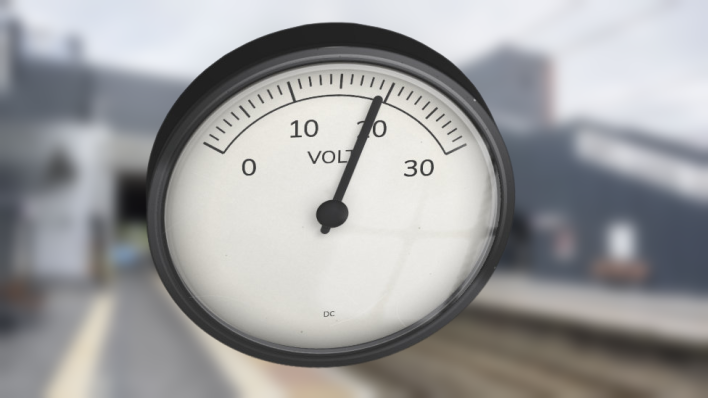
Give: 19 V
